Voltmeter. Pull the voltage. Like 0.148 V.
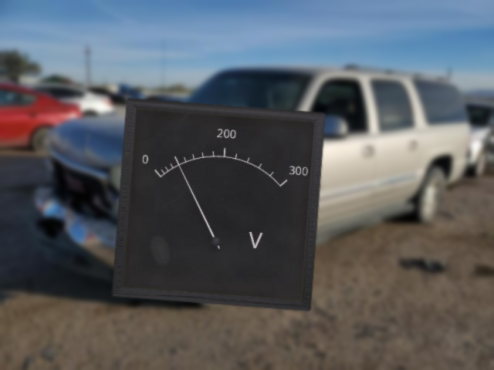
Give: 100 V
